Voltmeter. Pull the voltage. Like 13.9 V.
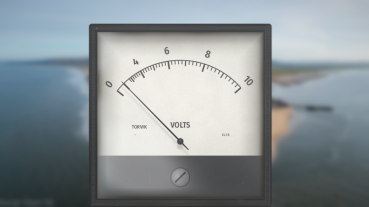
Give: 2 V
